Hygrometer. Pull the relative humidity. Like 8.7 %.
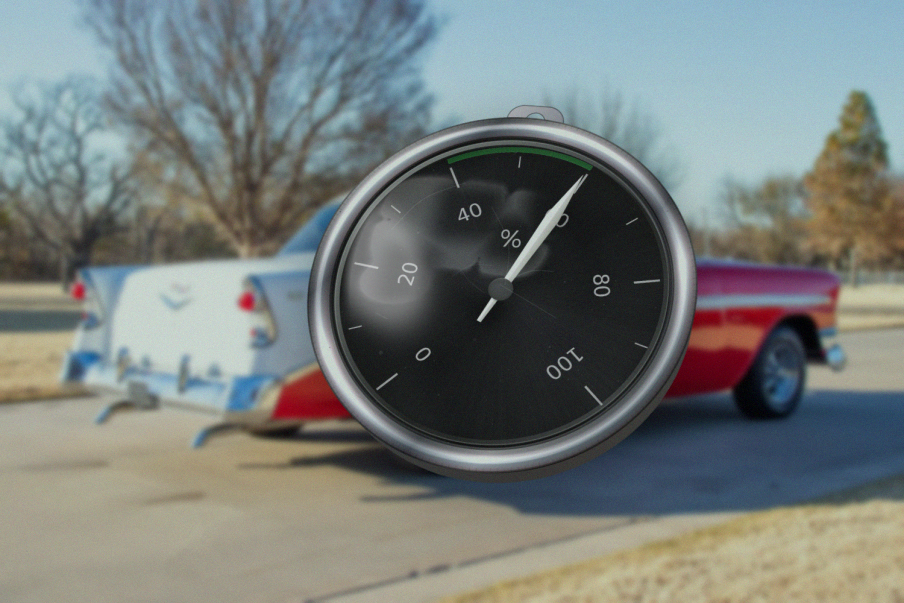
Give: 60 %
